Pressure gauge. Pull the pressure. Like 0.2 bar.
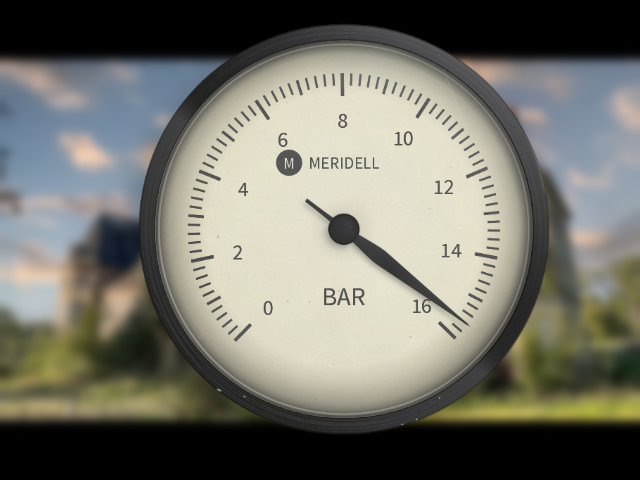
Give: 15.6 bar
